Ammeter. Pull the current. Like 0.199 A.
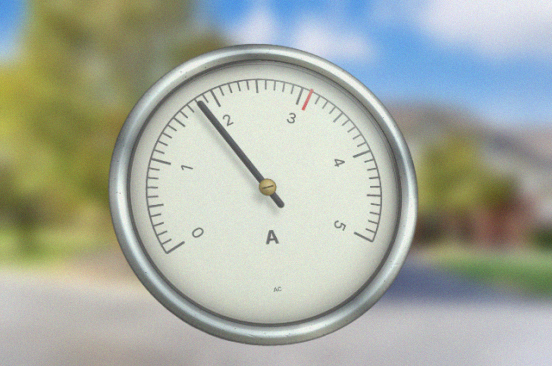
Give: 1.8 A
